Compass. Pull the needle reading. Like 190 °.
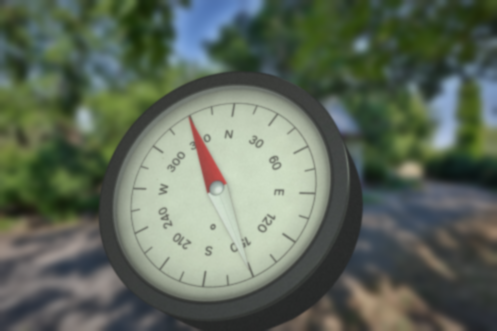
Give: 330 °
